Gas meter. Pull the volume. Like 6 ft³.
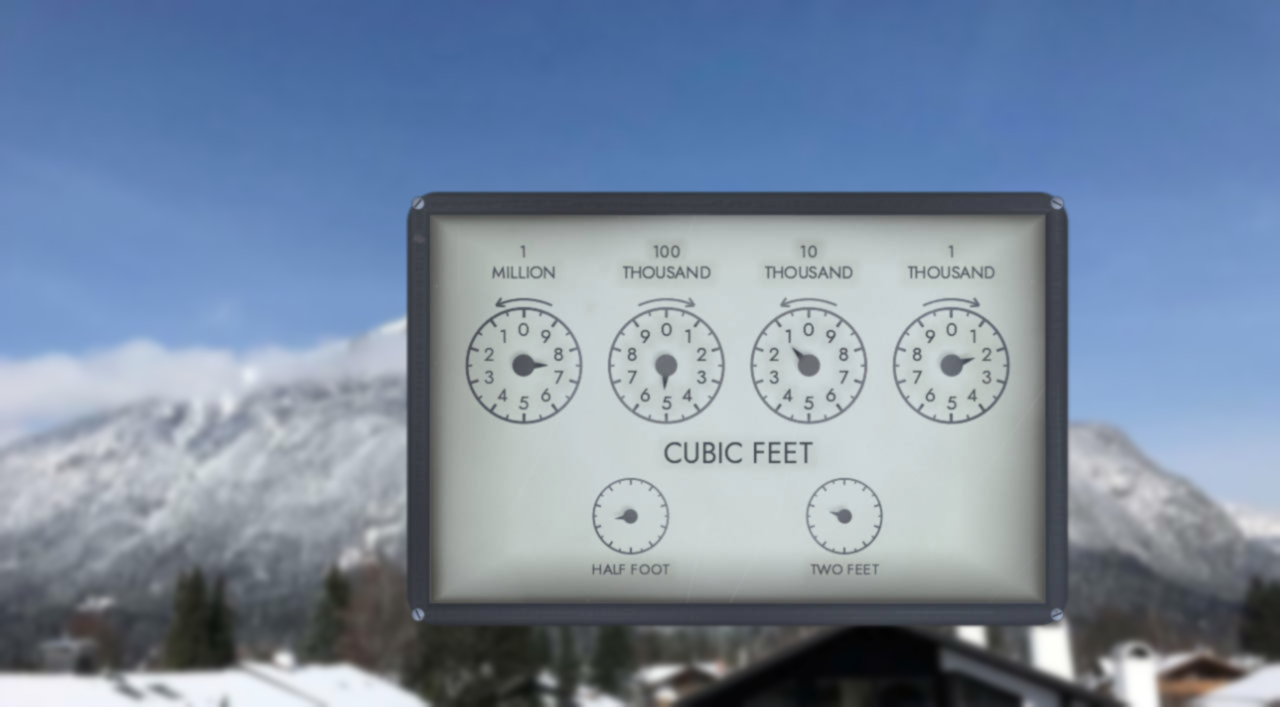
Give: 751200 ft³
